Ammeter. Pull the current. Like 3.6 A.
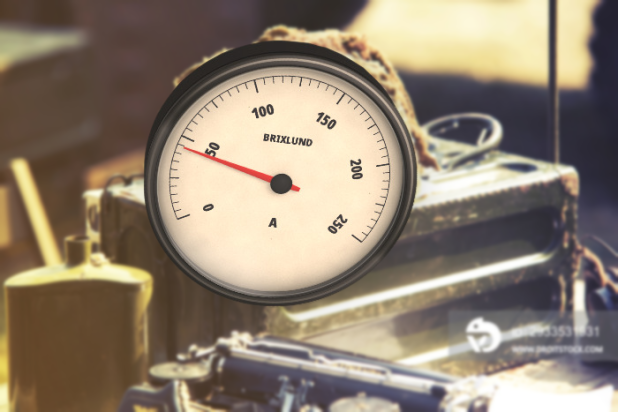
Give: 45 A
